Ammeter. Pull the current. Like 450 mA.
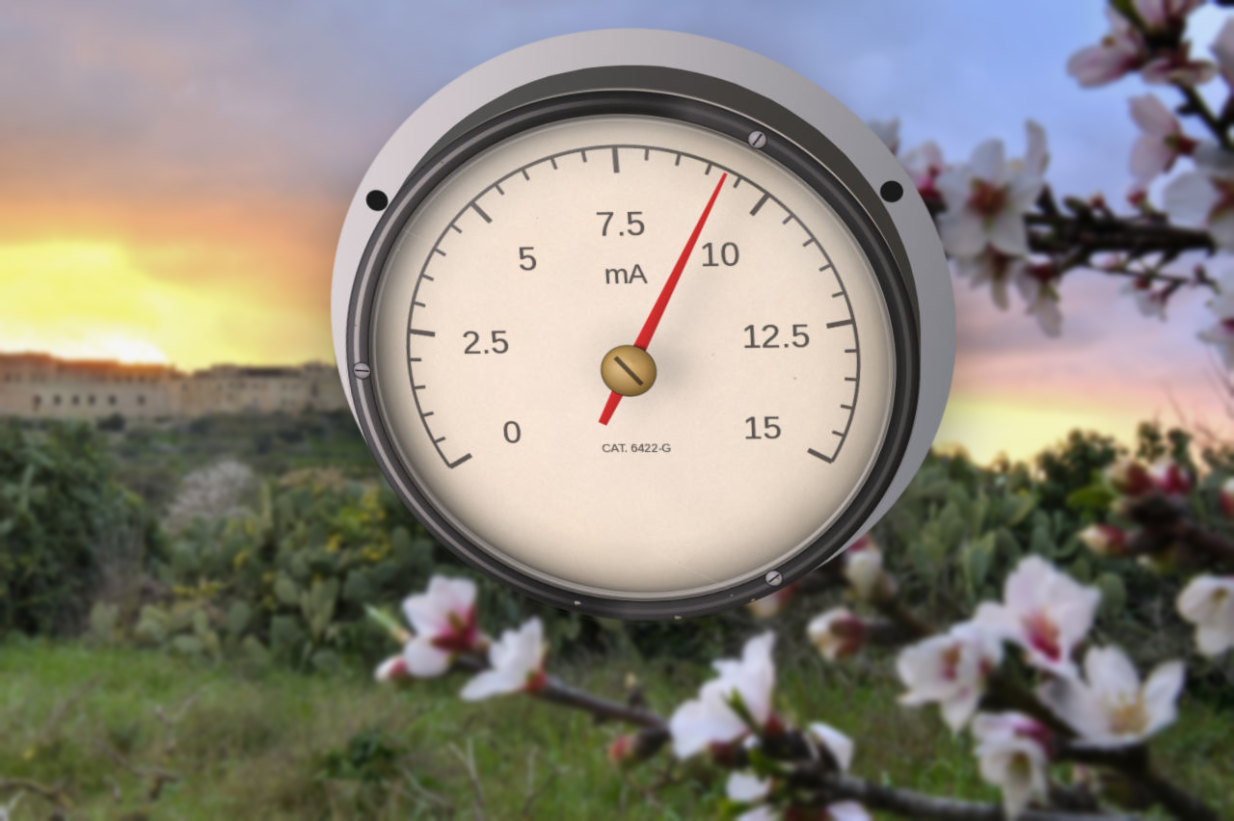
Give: 9.25 mA
